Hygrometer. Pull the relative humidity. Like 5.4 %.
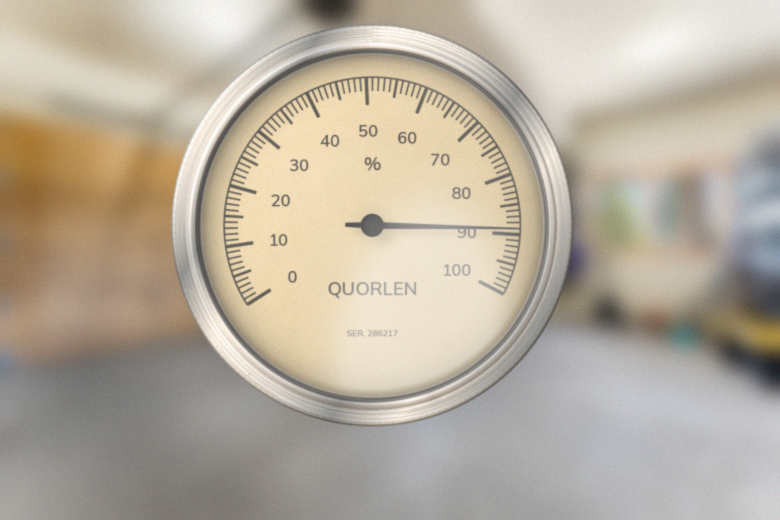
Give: 89 %
